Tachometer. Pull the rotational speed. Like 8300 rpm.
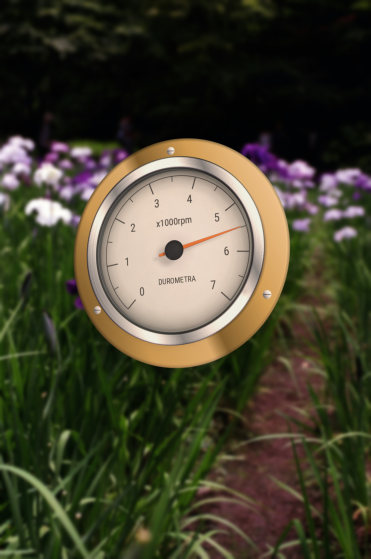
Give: 5500 rpm
